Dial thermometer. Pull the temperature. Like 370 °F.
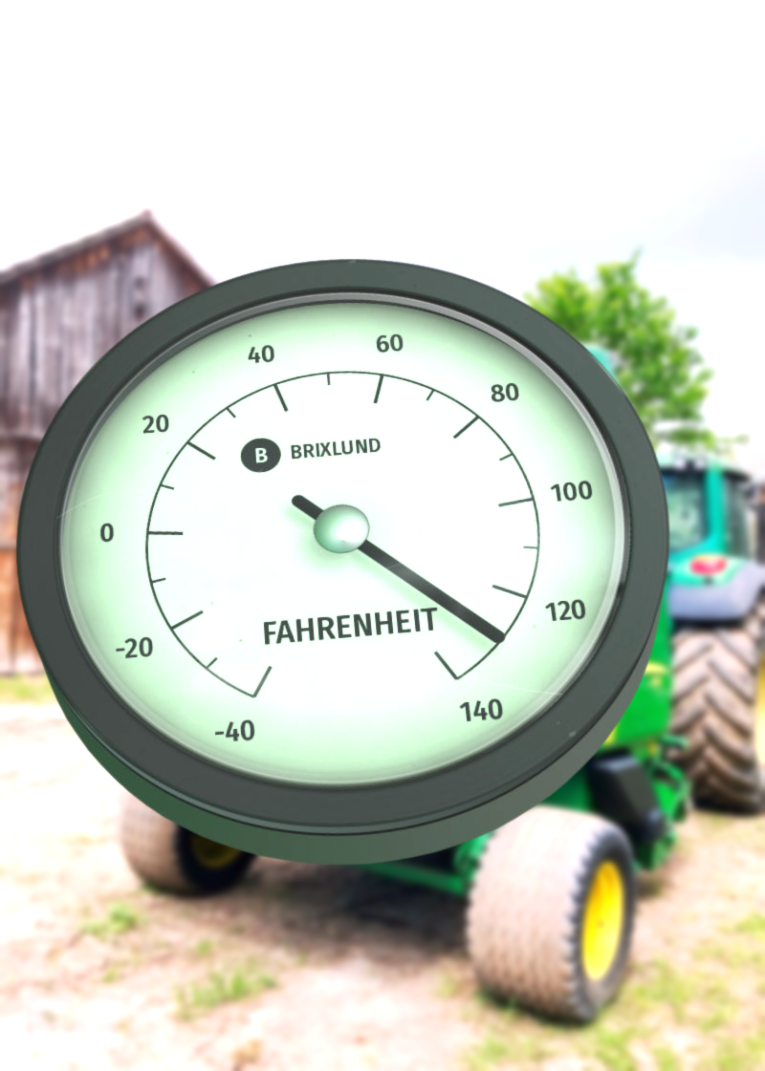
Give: 130 °F
